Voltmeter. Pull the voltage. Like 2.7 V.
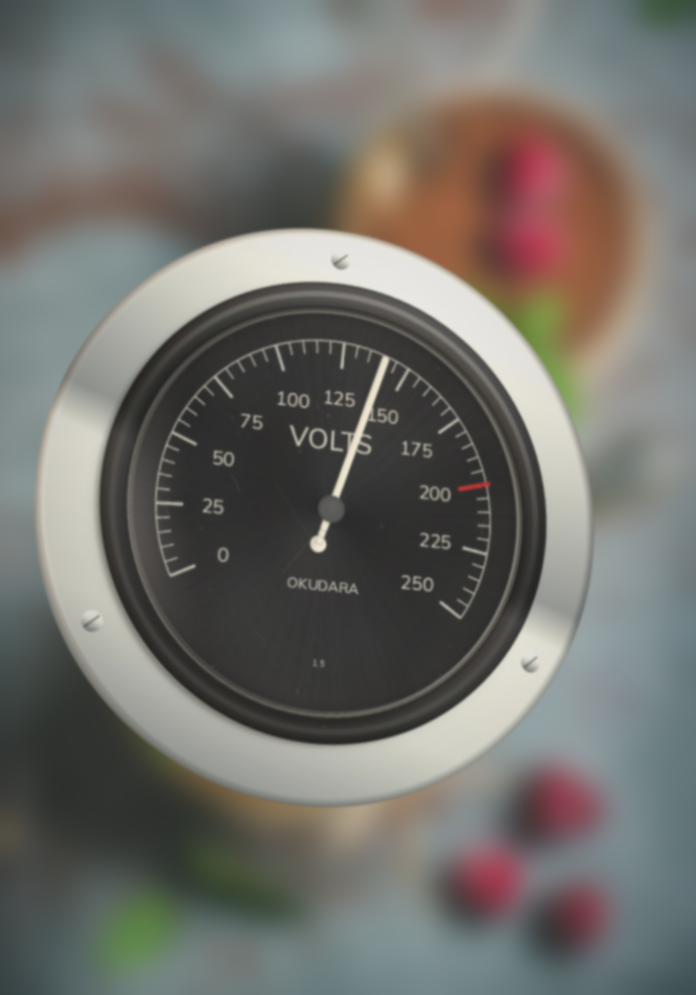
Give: 140 V
